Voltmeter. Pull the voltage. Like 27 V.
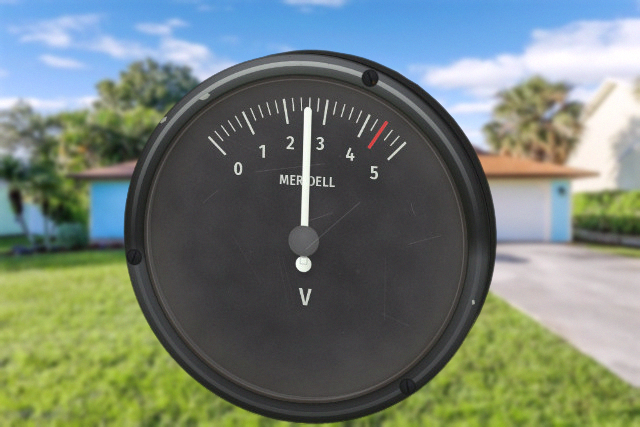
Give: 2.6 V
